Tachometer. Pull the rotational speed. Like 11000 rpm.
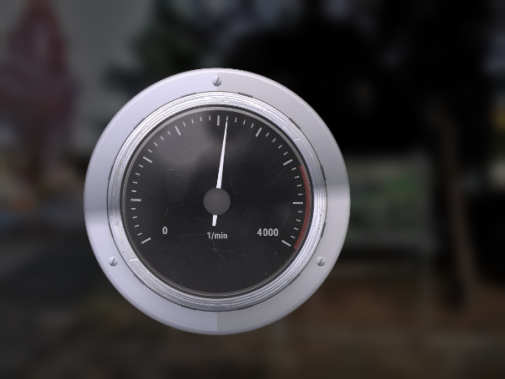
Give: 2100 rpm
